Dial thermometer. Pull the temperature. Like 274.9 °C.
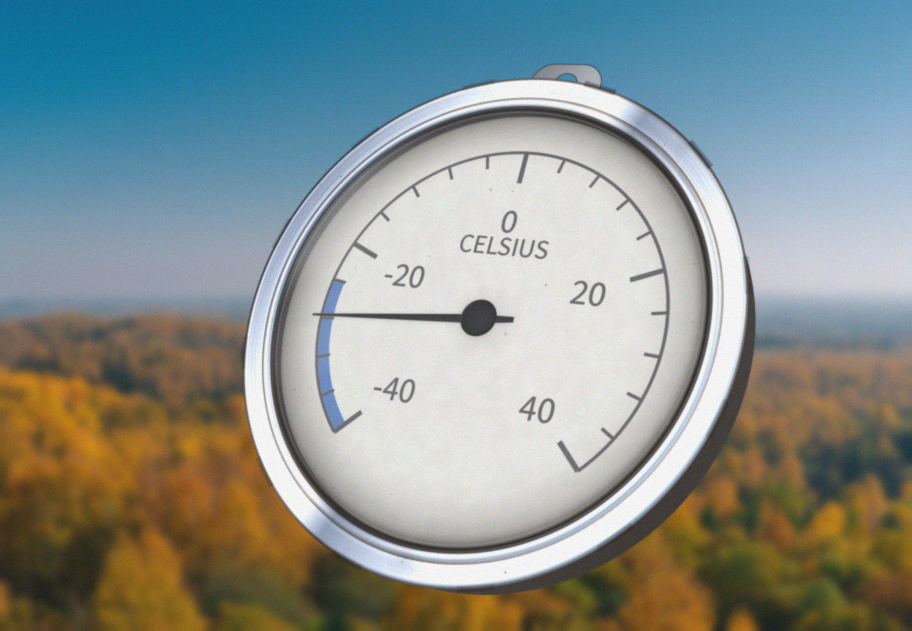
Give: -28 °C
